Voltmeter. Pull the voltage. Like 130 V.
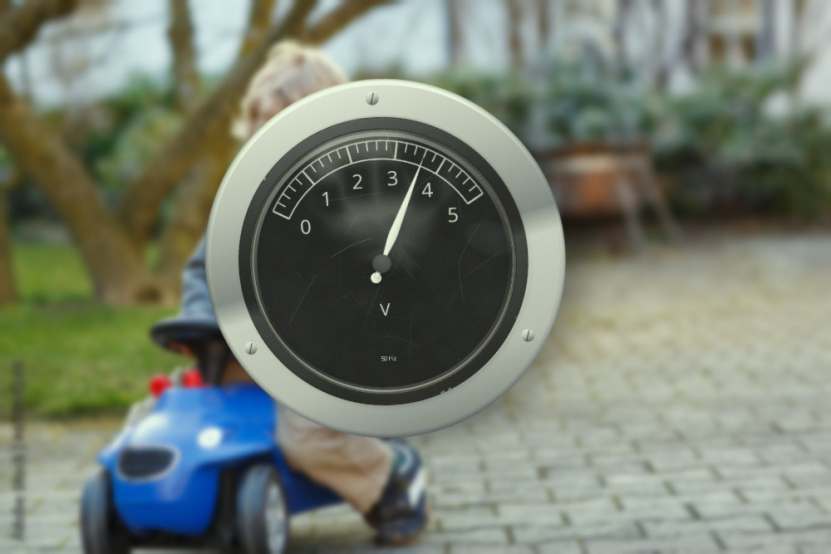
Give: 3.6 V
